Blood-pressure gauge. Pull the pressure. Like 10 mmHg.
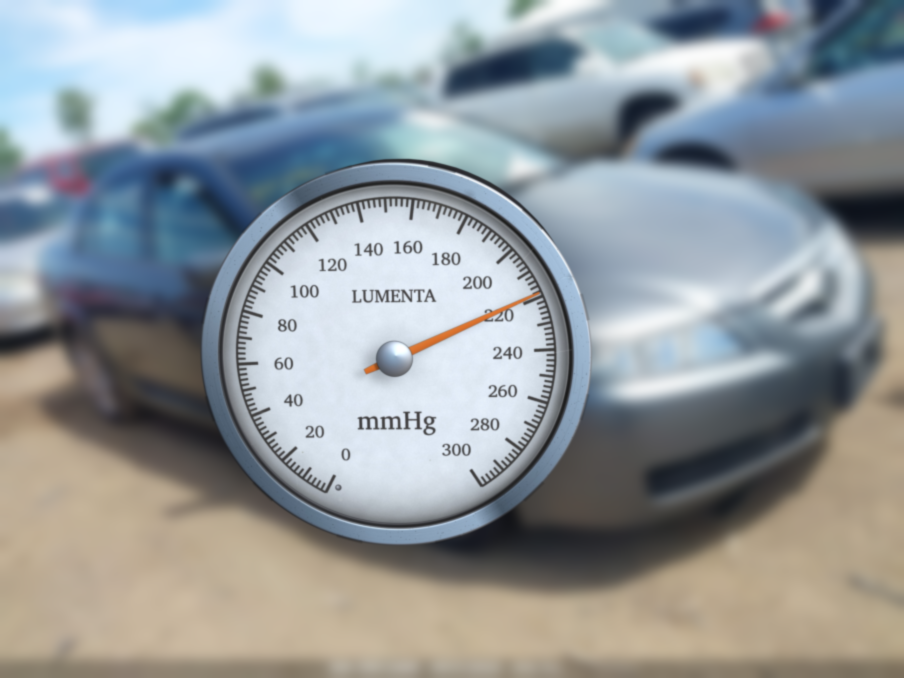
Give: 218 mmHg
